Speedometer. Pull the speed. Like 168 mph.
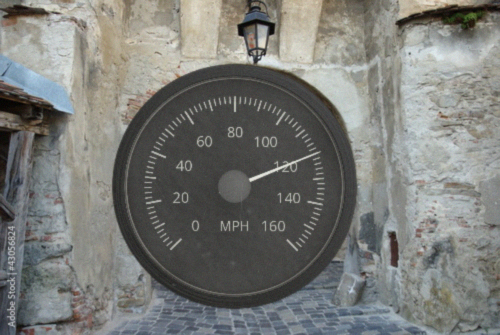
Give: 120 mph
